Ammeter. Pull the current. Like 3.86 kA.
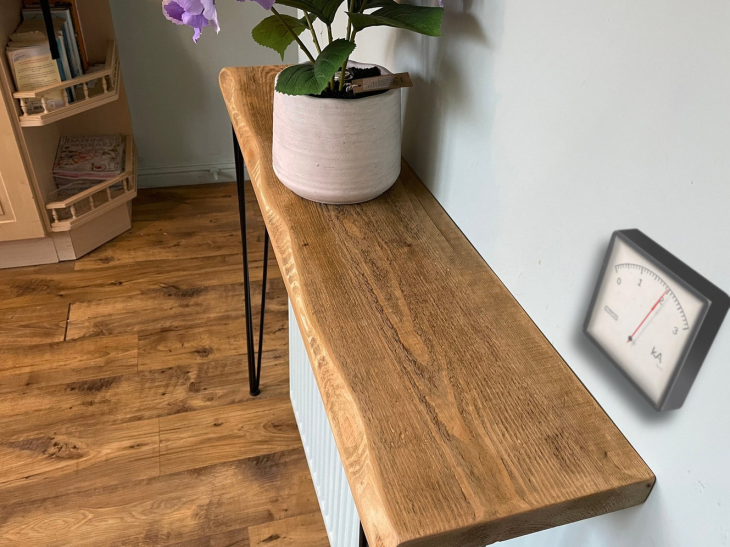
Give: 2 kA
